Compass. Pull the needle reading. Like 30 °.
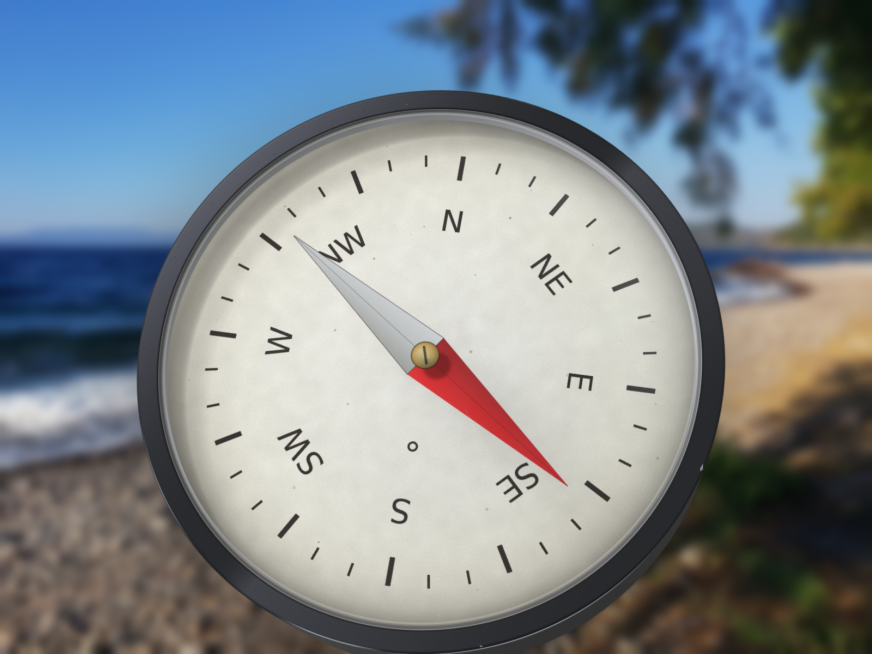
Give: 125 °
